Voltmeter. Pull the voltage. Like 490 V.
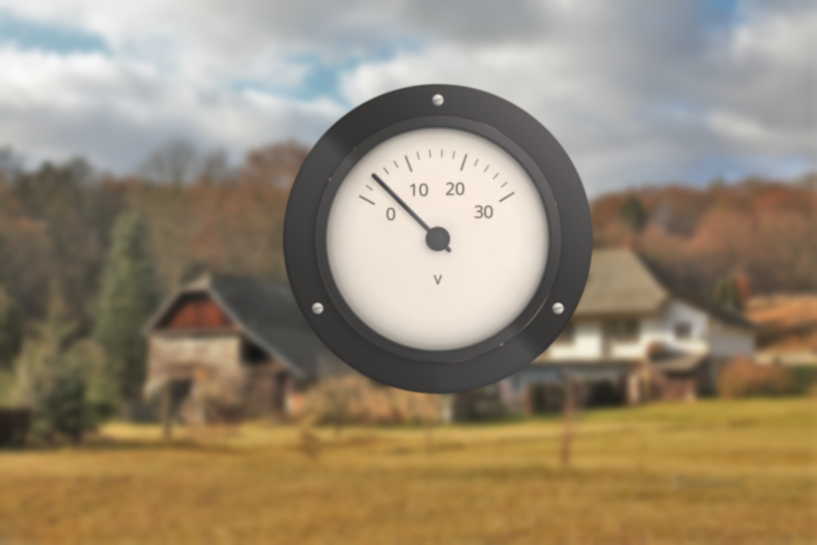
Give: 4 V
